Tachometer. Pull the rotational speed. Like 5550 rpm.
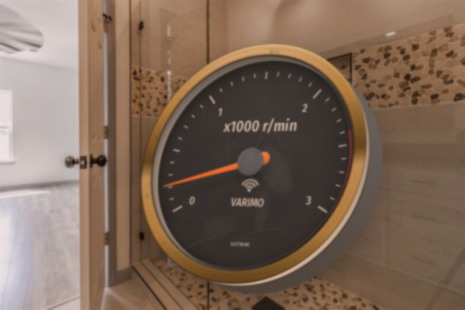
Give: 200 rpm
